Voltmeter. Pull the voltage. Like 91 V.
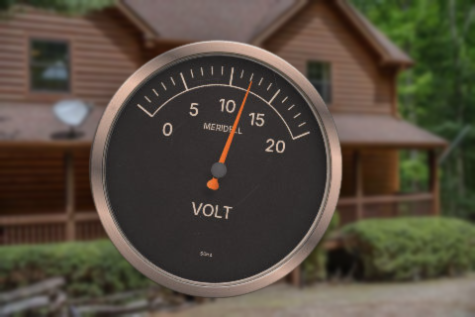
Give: 12 V
